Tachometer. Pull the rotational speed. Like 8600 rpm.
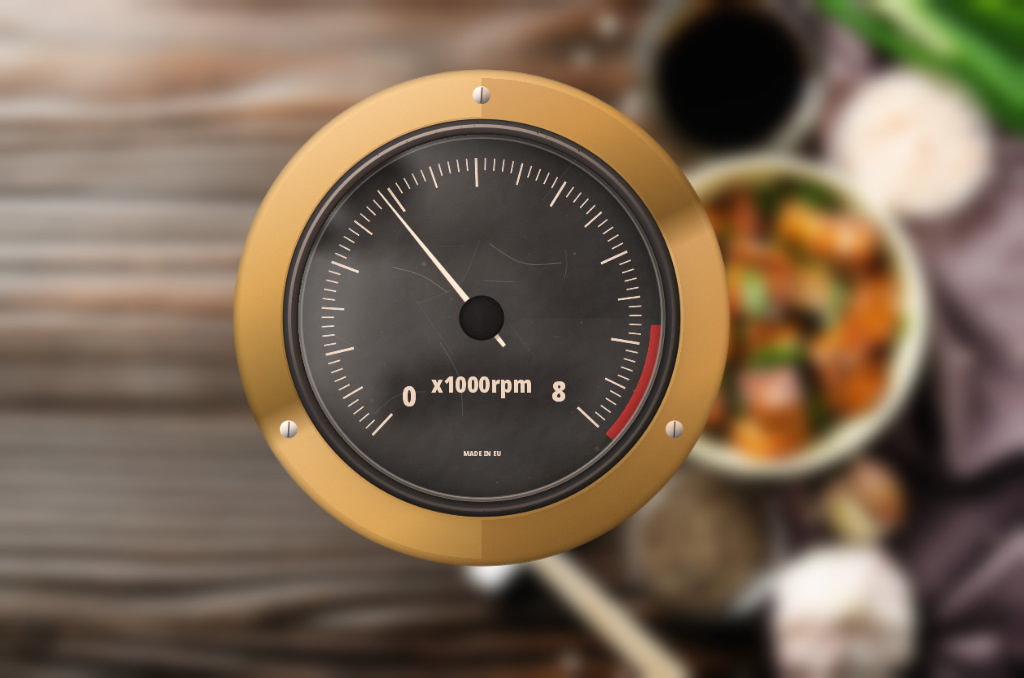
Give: 2900 rpm
